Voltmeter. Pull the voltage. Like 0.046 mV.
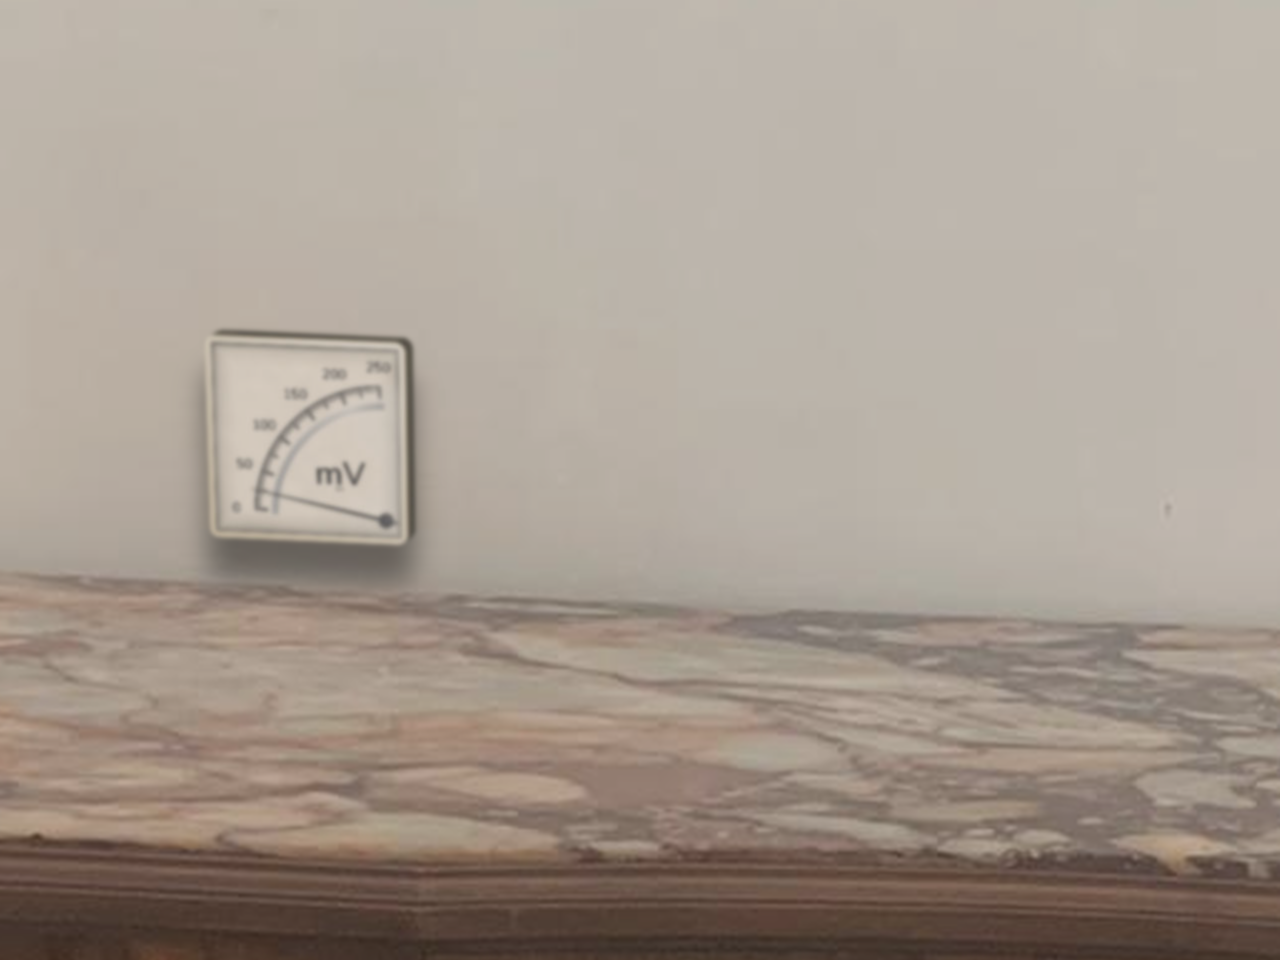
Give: 25 mV
